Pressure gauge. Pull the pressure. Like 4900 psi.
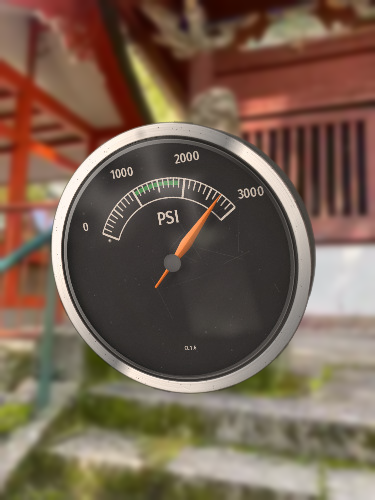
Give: 2700 psi
